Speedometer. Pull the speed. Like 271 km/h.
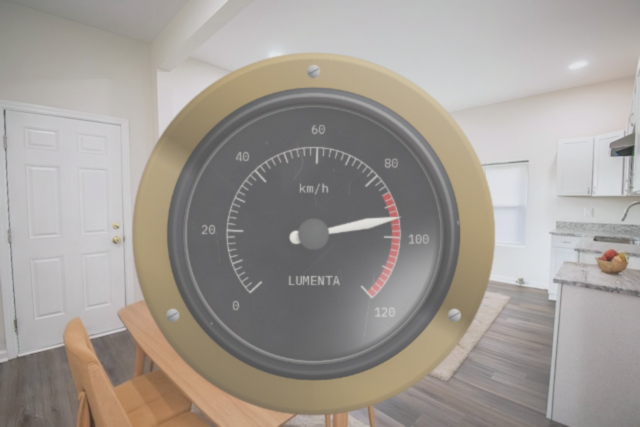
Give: 94 km/h
